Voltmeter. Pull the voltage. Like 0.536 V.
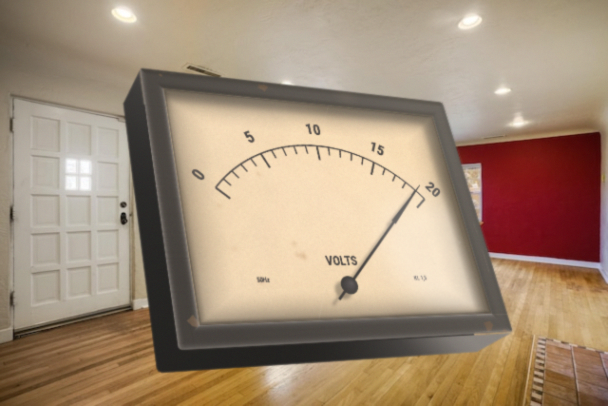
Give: 19 V
